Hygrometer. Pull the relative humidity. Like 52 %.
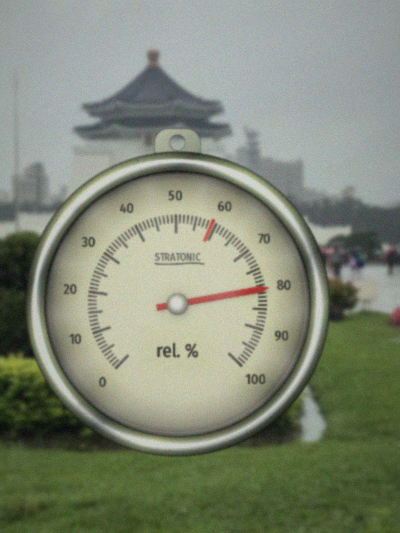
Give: 80 %
